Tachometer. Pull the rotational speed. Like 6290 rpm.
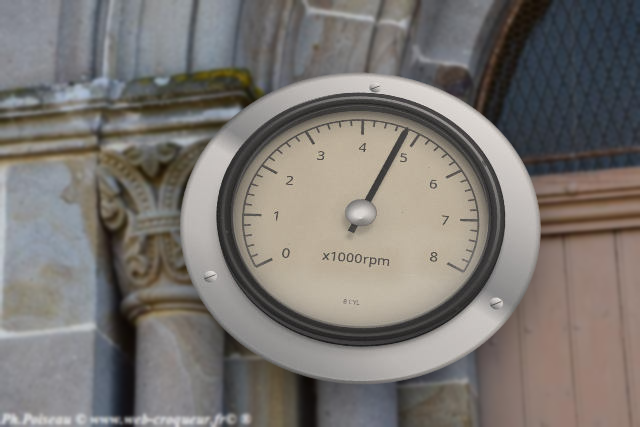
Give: 4800 rpm
